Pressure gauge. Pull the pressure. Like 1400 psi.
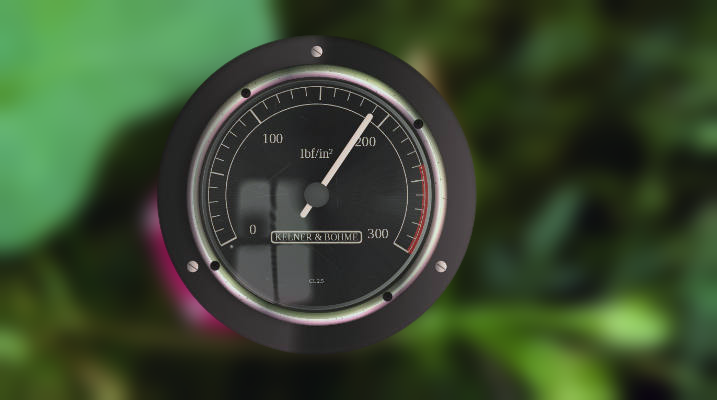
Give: 190 psi
